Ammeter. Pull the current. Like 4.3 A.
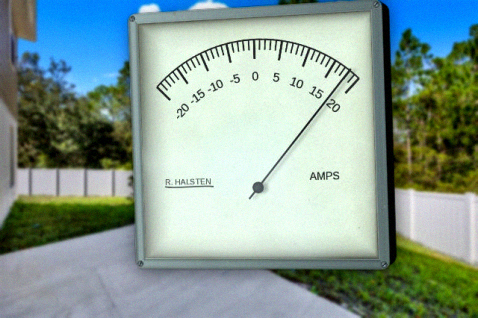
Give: 18 A
